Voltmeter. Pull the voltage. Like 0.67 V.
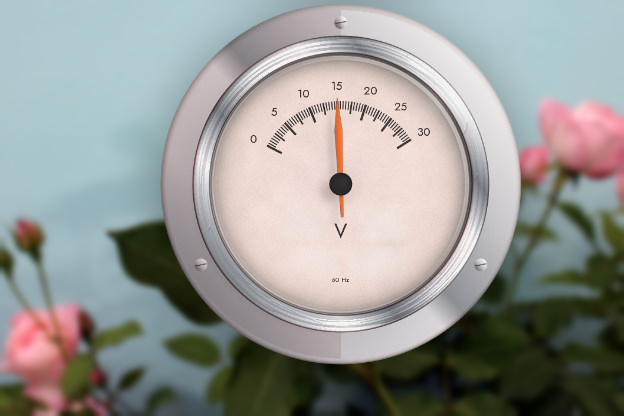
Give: 15 V
